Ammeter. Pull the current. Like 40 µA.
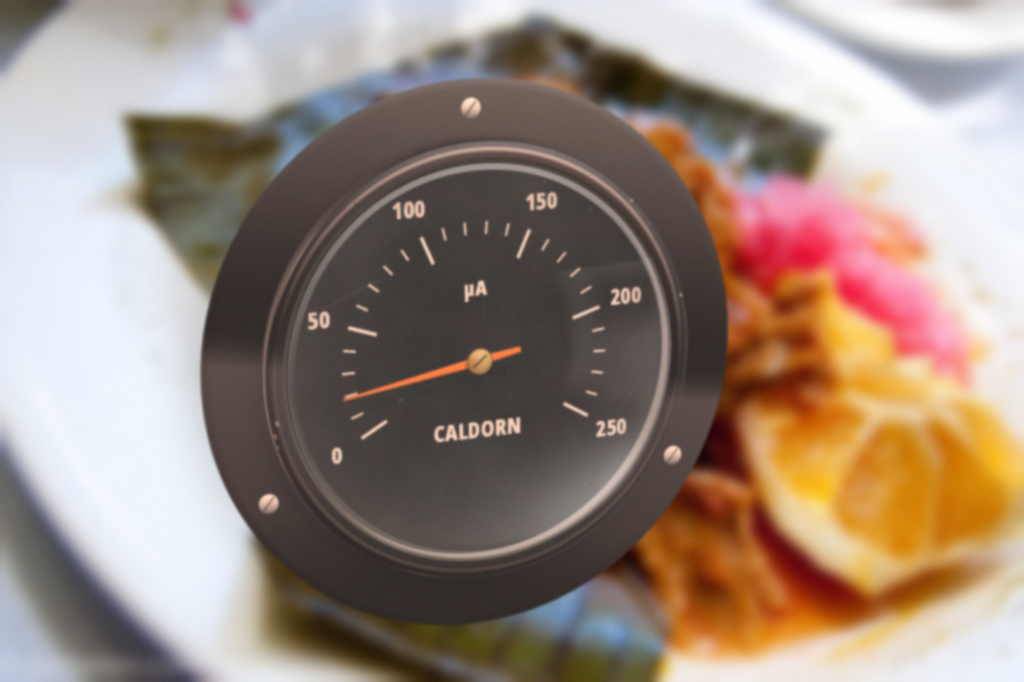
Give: 20 µA
